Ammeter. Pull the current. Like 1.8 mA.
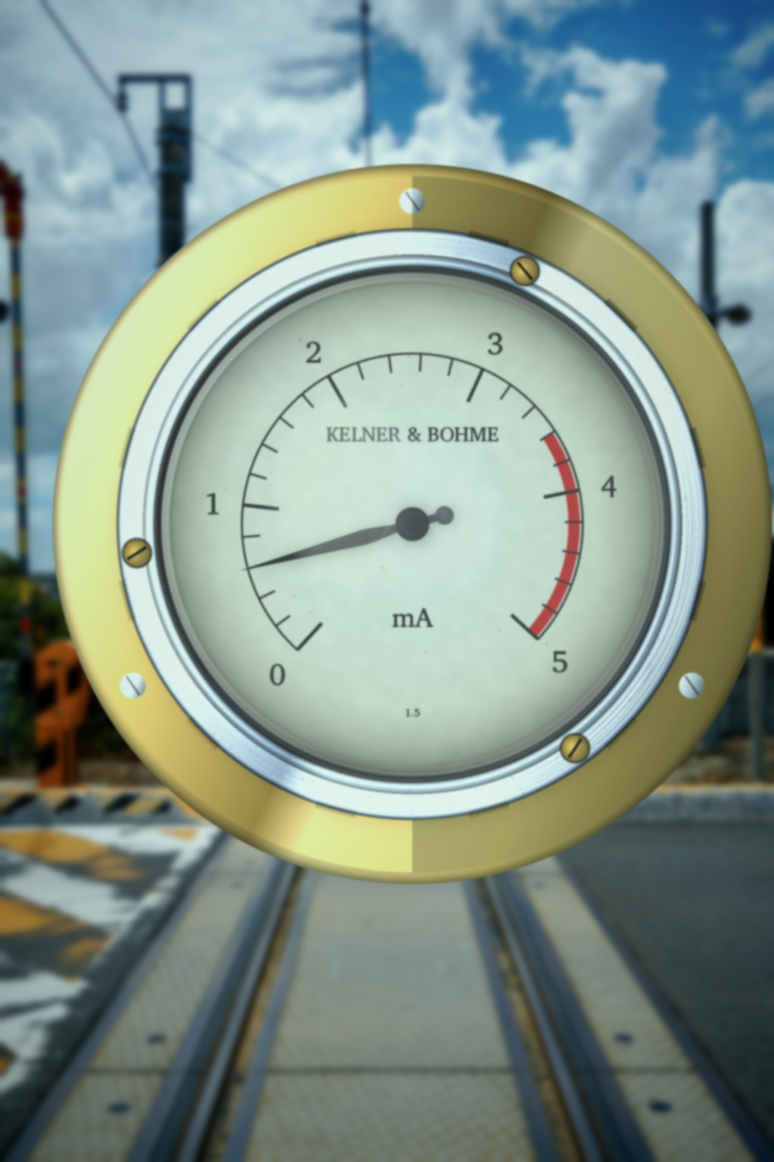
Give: 0.6 mA
